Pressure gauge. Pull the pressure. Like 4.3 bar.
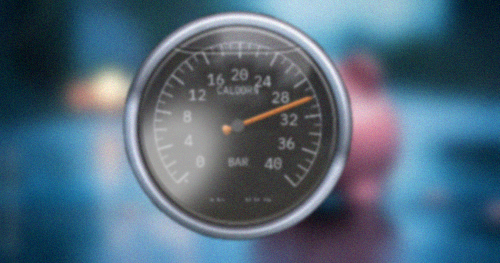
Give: 30 bar
